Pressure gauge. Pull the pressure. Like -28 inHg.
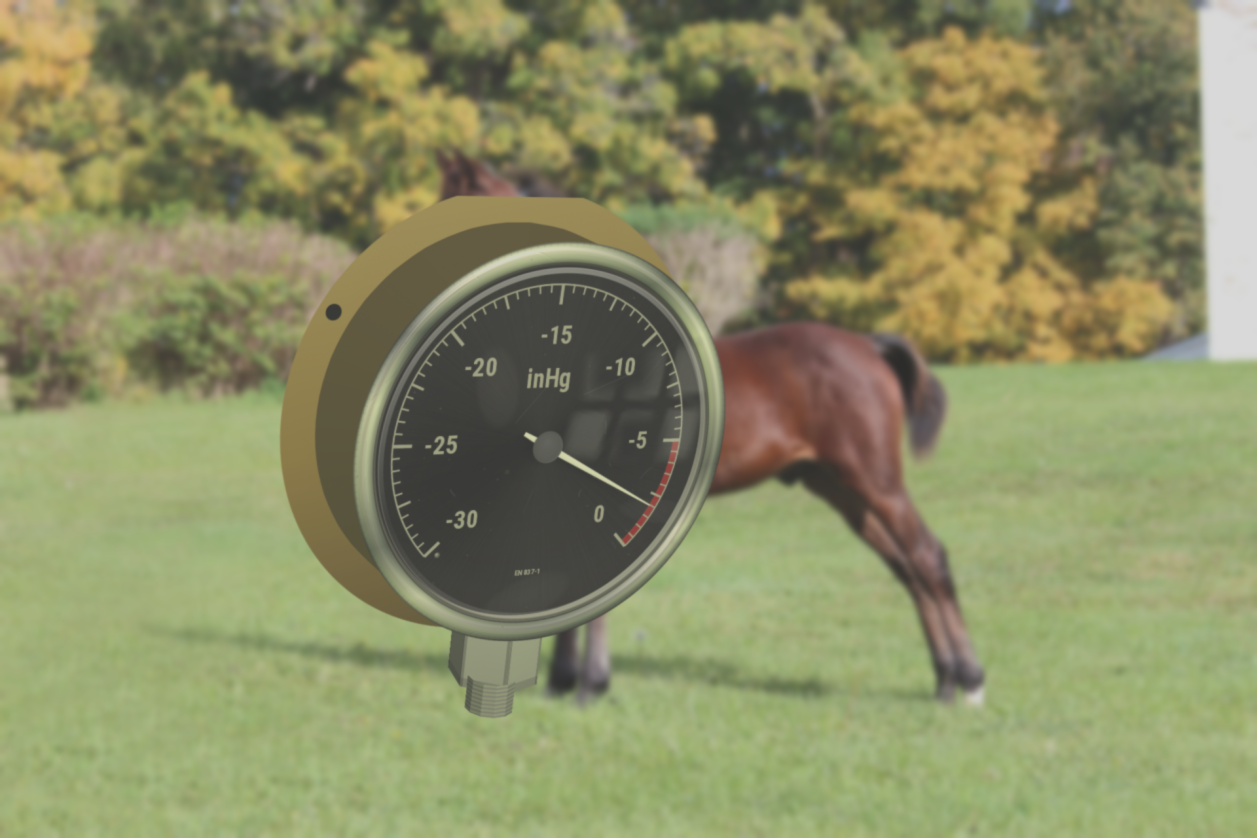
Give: -2 inHg
